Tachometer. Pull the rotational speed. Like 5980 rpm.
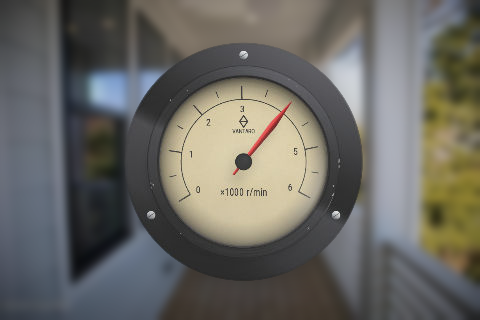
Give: 4000 rpm
